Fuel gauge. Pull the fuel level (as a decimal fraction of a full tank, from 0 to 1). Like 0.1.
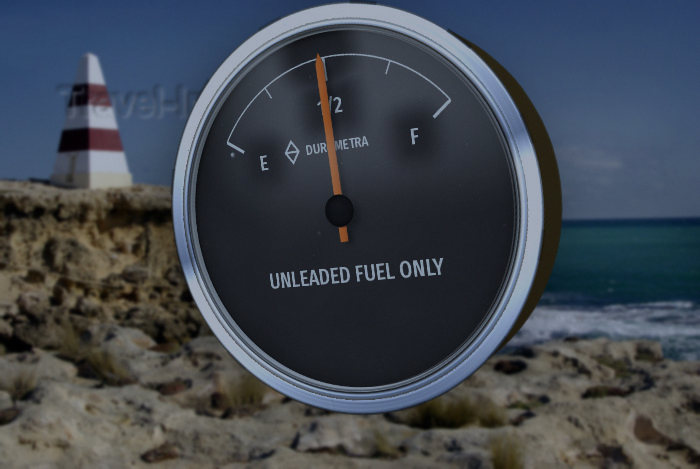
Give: 0.5
